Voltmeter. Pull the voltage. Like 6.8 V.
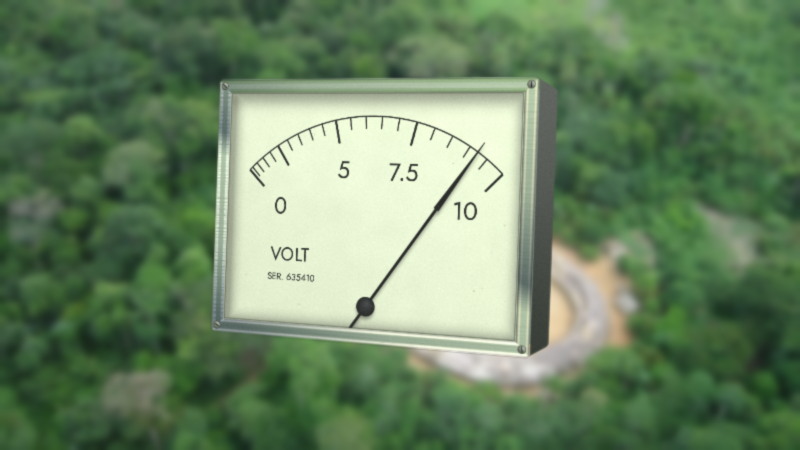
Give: 9.25 V
